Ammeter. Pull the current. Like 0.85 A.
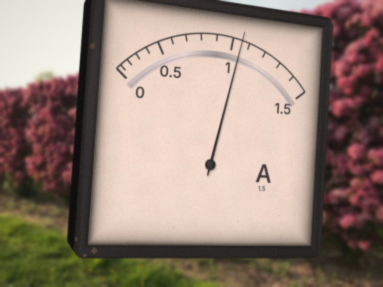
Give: 1.05 A
